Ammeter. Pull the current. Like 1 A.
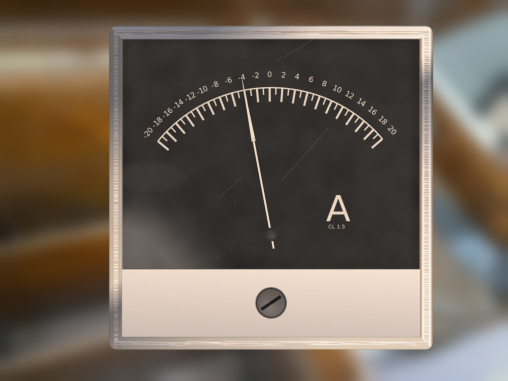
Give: -4 A
